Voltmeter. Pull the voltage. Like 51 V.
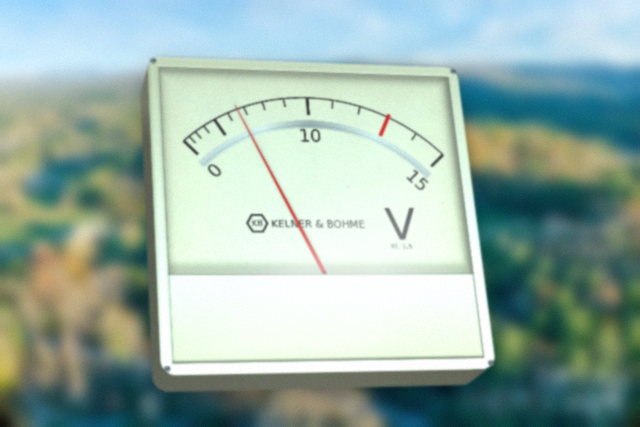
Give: 6.5 V
